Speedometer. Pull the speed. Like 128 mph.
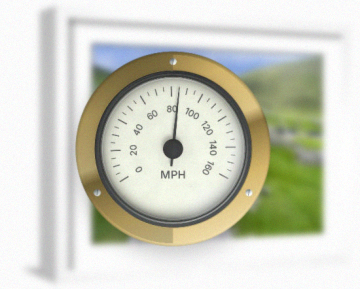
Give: 85 mph
